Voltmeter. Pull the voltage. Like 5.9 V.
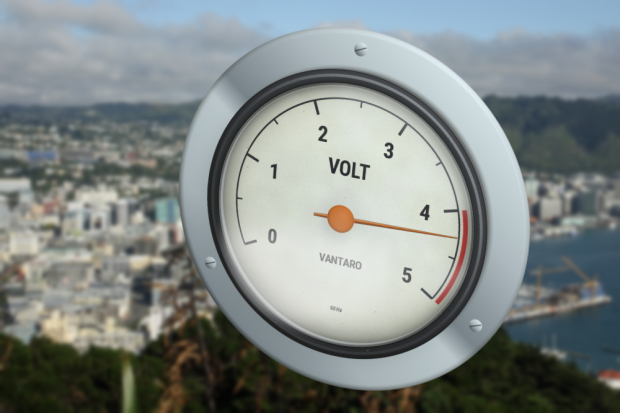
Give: 4.25 V
